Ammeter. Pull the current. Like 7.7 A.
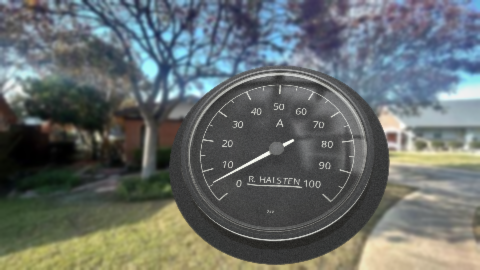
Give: 5 A
